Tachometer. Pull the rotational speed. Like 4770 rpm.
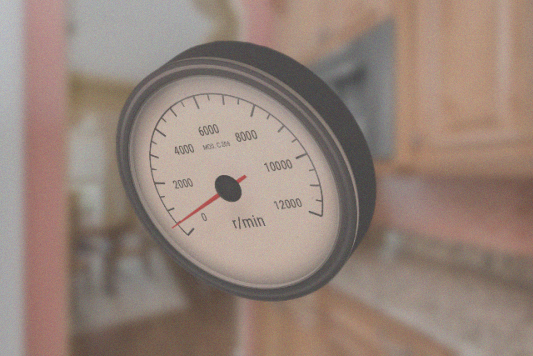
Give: 500 rpm
